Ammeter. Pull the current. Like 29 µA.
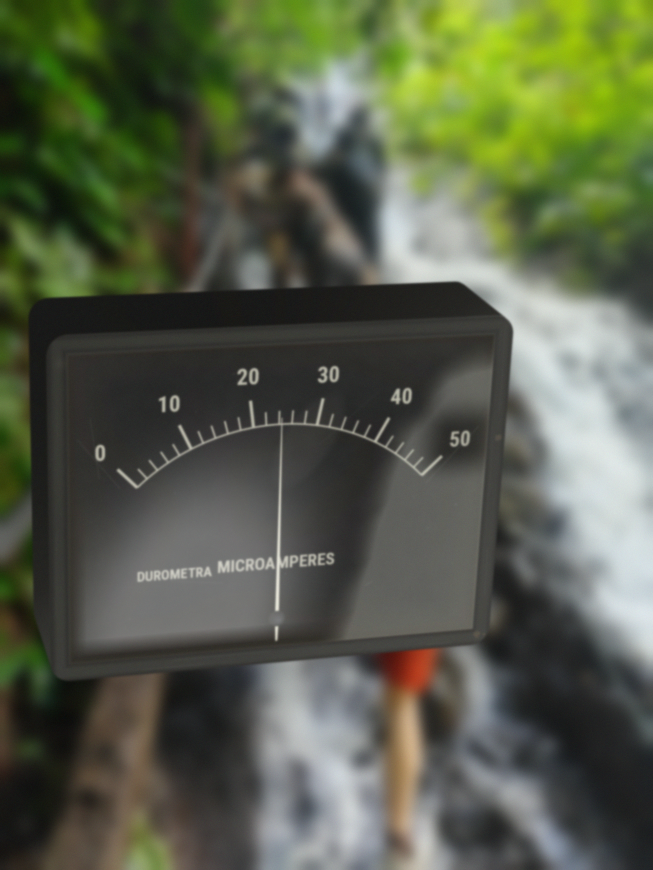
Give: 24 µA
